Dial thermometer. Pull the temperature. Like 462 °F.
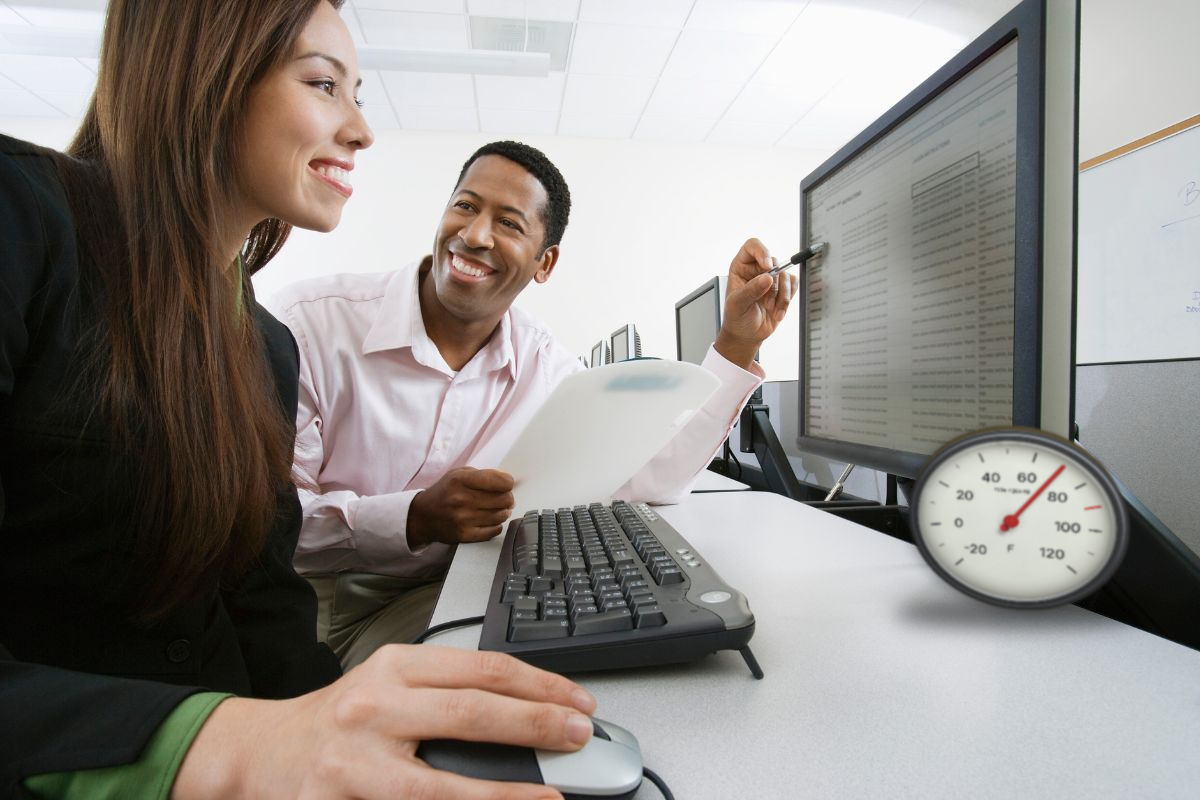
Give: 70 °F
